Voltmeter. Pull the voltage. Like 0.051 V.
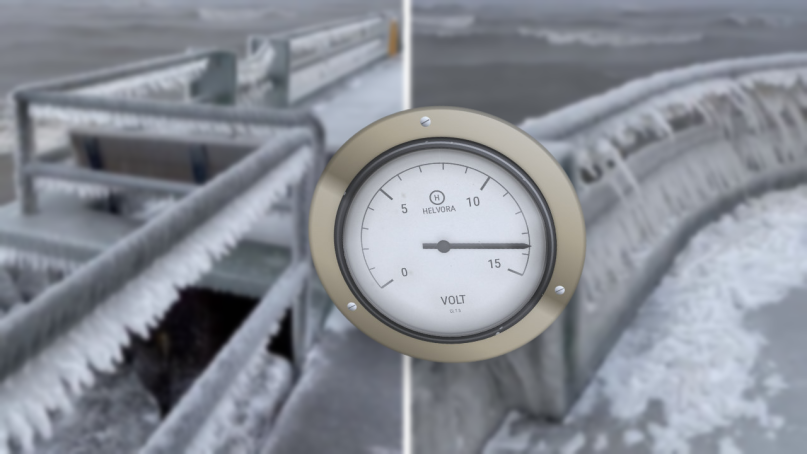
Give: 13.5 V
